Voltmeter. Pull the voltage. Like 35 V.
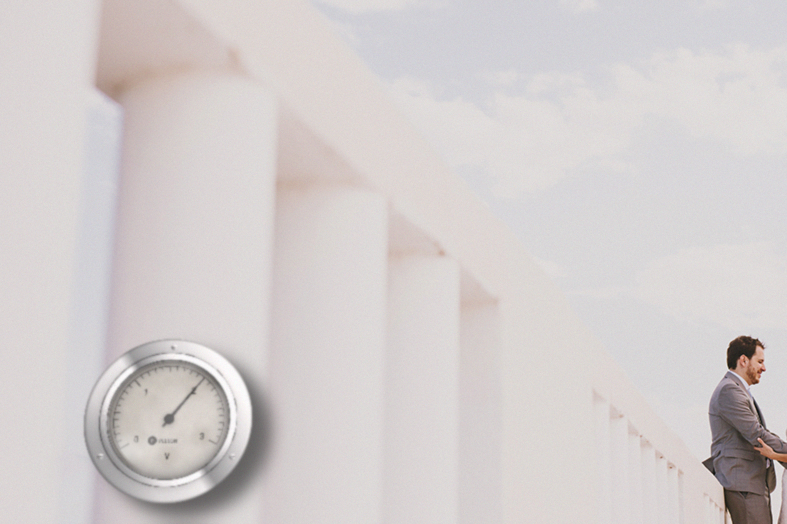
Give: 2 V
